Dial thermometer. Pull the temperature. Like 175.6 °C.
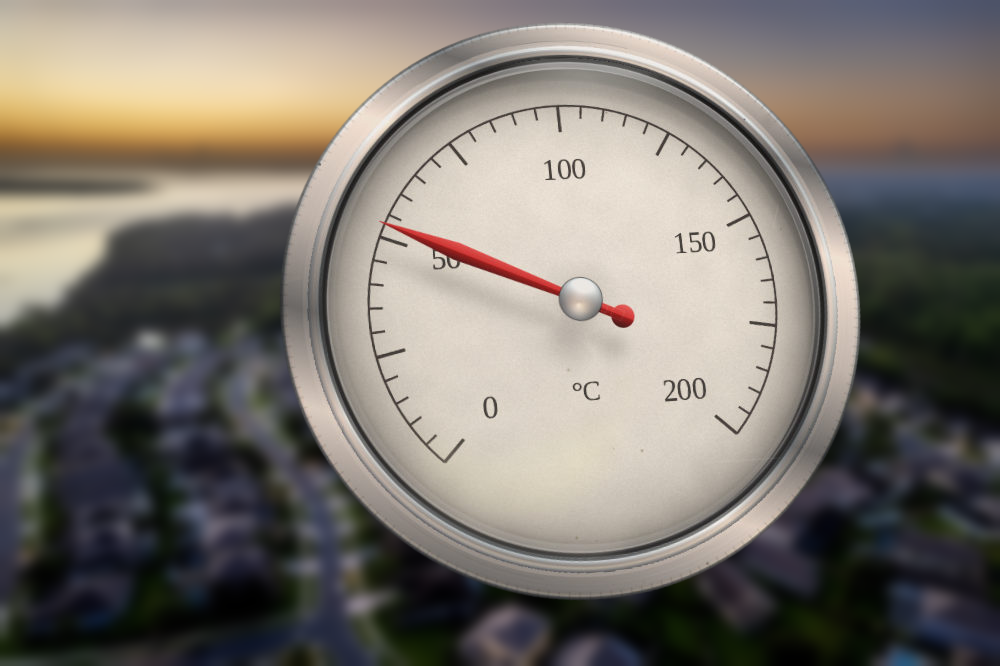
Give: 52.5 °C
